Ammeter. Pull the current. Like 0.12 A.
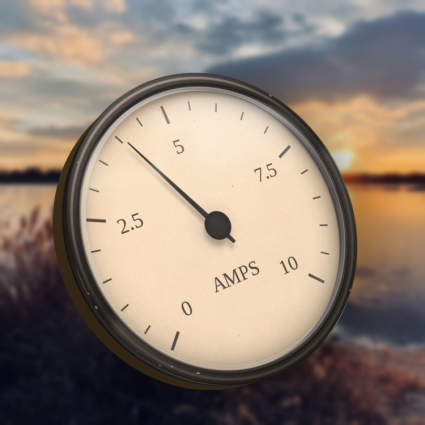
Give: 4 A
